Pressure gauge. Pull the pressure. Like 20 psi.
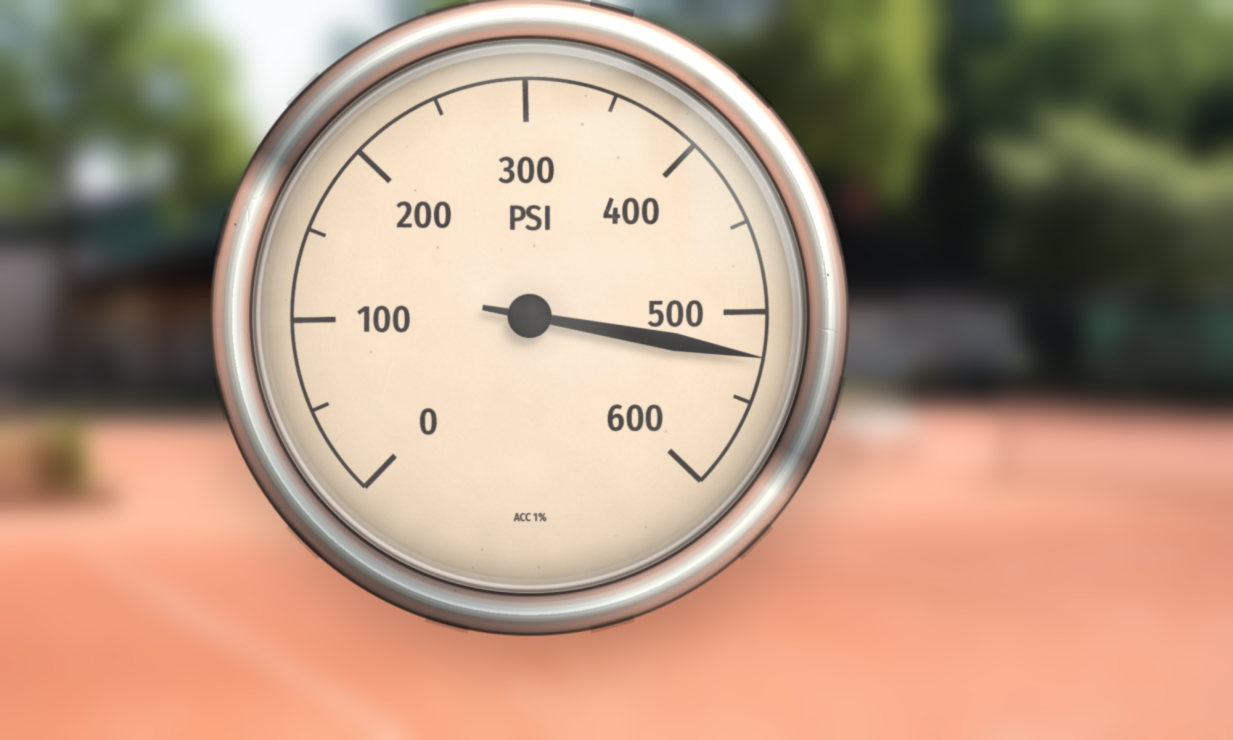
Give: 525 psi
